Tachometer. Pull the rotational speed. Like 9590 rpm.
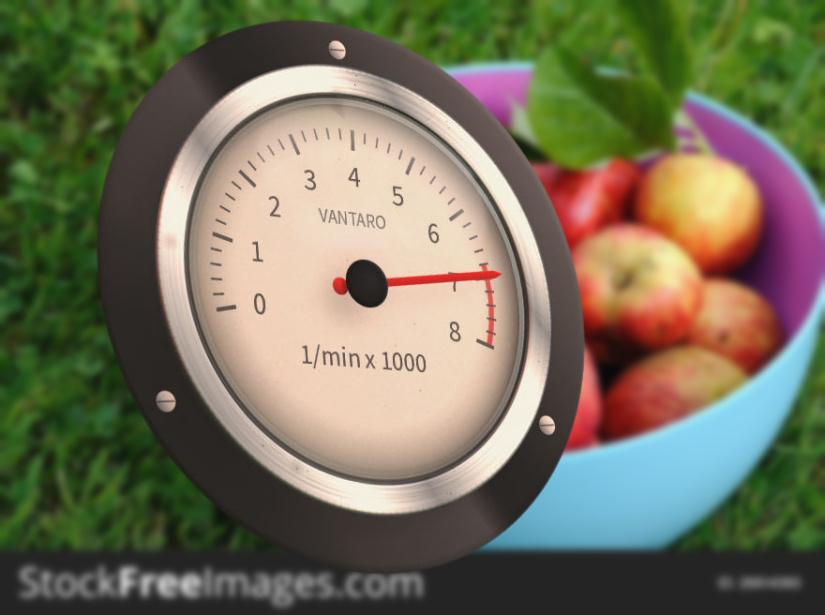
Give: 7000 rpm
